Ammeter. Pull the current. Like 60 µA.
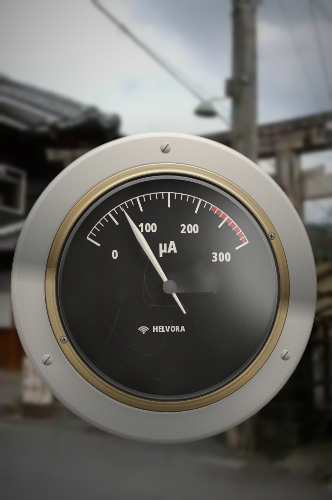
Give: 70 µA
